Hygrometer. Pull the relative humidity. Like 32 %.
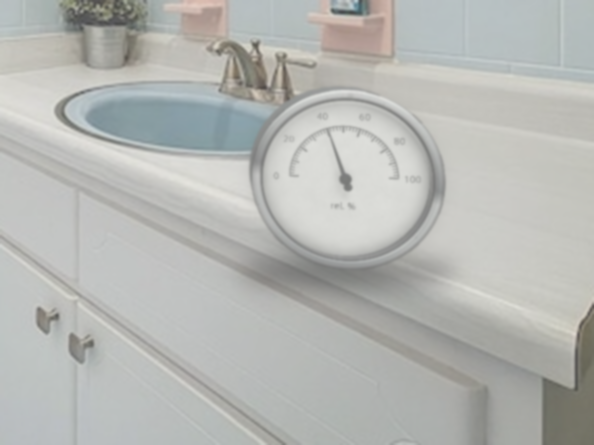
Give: 40 %
